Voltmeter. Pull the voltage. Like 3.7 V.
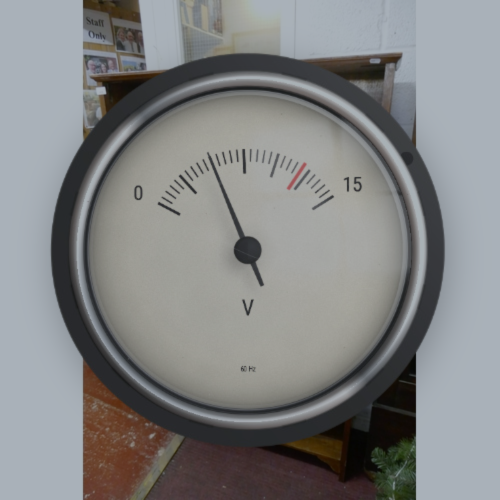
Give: 5 V
